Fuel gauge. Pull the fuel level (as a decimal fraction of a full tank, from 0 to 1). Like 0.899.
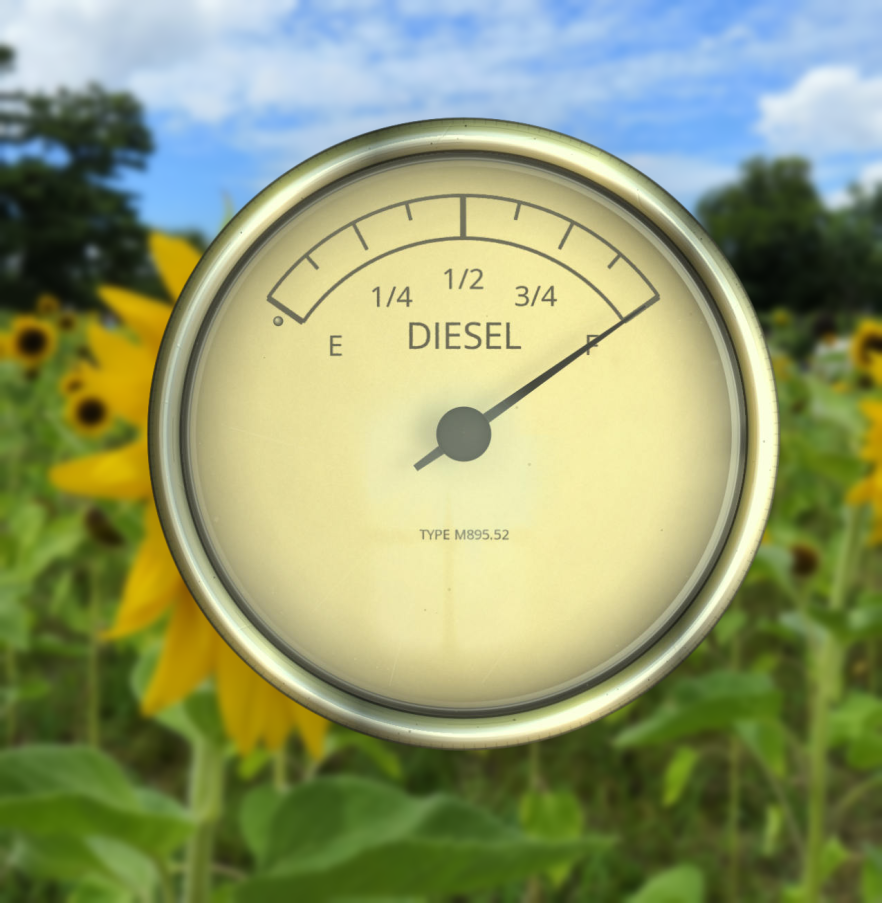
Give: 1
